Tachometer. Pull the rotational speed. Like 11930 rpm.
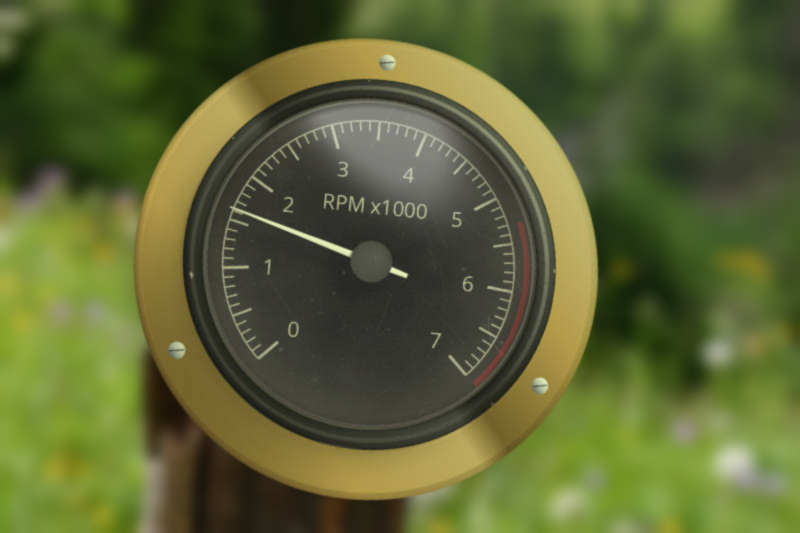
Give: 1600 rpm
